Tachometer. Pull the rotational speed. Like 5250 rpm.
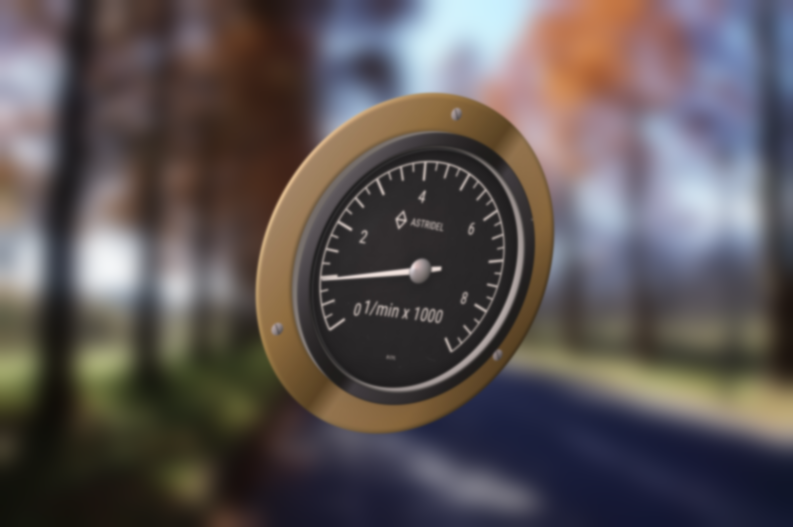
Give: 1000 rpm
